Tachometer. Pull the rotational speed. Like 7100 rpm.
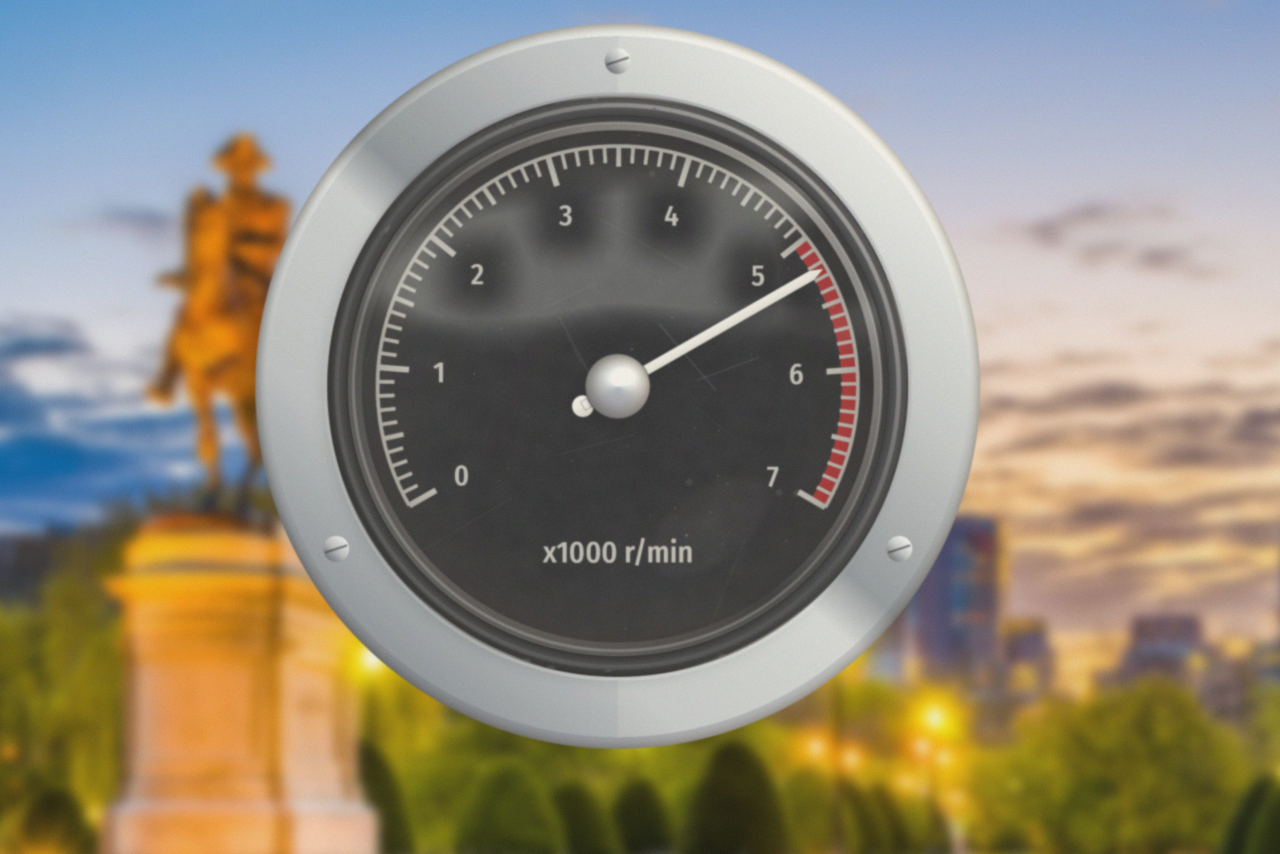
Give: 5250 rpm
